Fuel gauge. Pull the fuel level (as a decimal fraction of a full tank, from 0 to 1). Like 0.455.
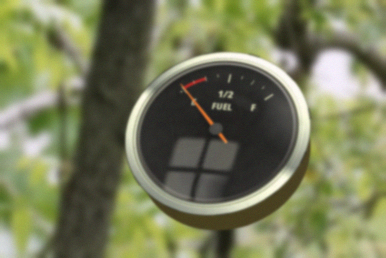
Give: 0
